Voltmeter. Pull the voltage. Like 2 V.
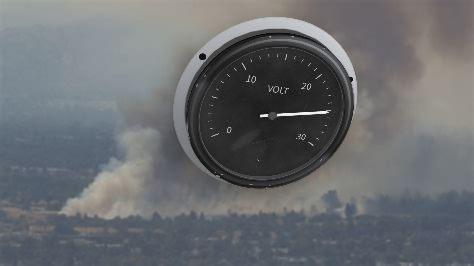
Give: 25 V
